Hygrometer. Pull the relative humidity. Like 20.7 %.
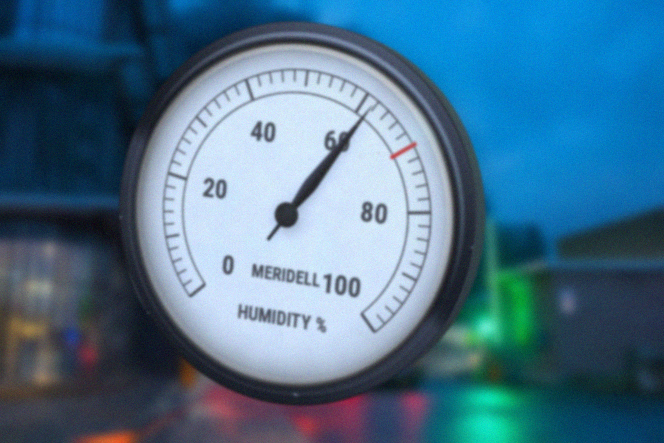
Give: 62 %
